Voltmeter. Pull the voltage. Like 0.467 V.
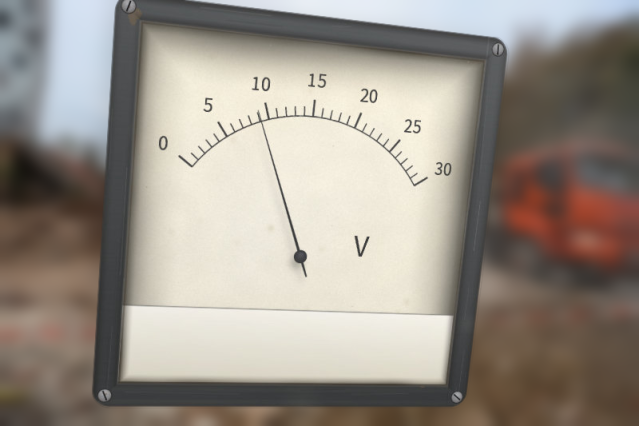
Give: 9 V
